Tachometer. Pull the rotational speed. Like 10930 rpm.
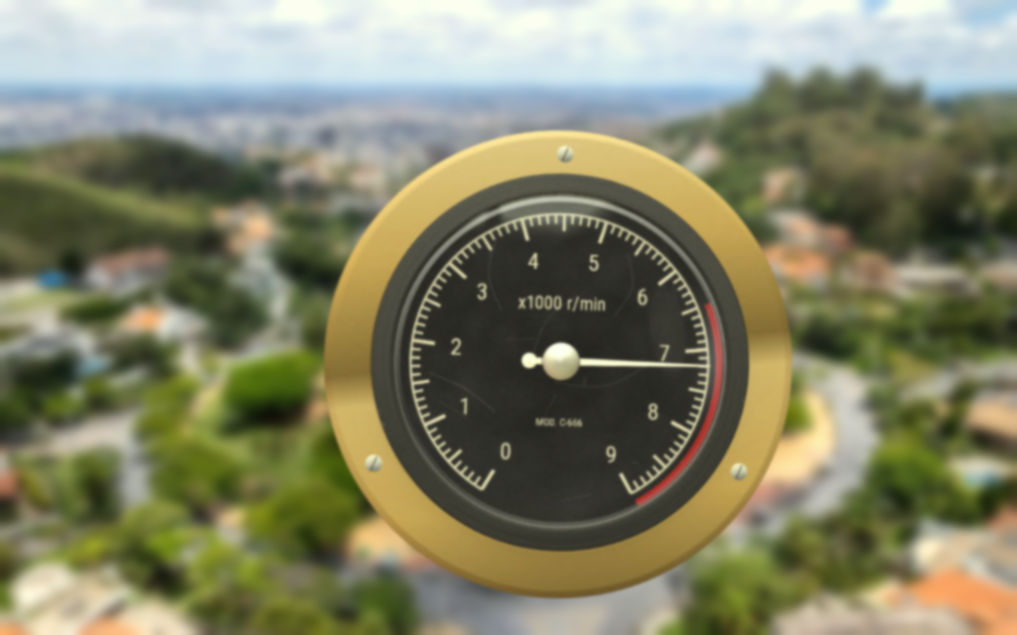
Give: 7200 rpm
